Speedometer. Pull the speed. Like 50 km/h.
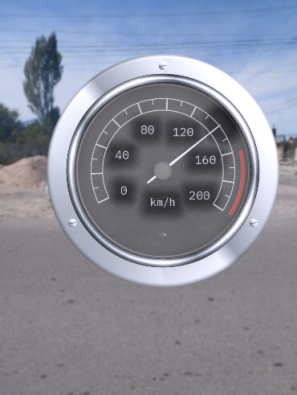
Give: 140 km/h
